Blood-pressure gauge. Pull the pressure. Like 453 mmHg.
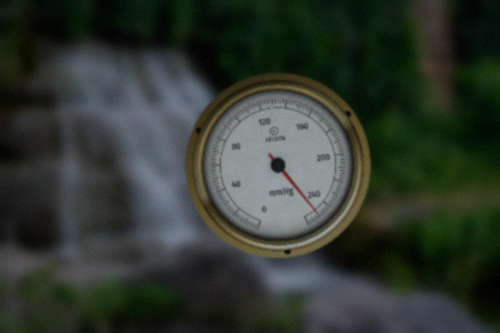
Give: 250 mmHg
